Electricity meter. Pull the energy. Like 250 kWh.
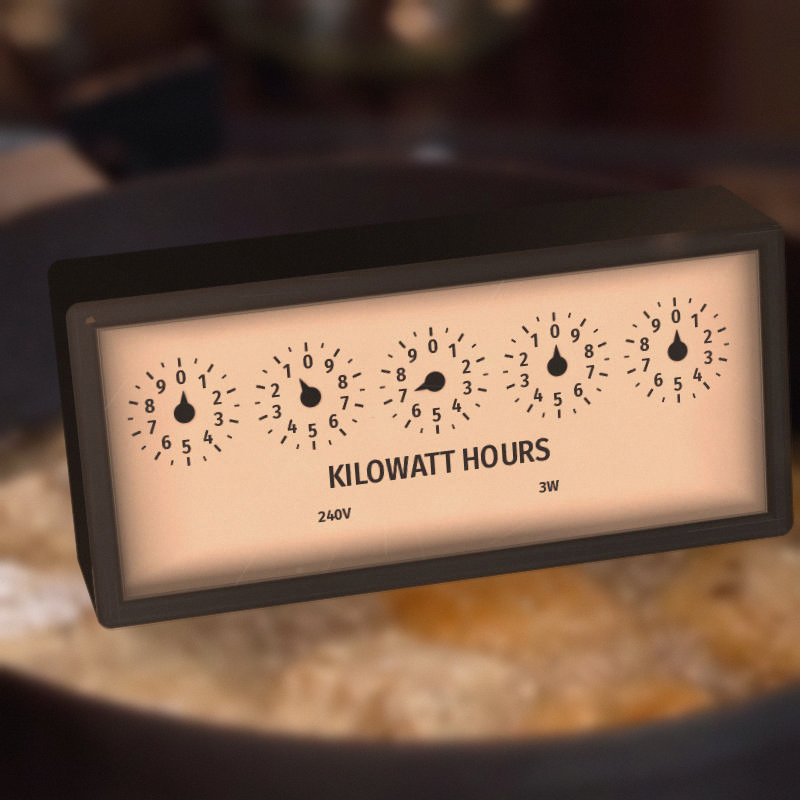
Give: 700 kWh
